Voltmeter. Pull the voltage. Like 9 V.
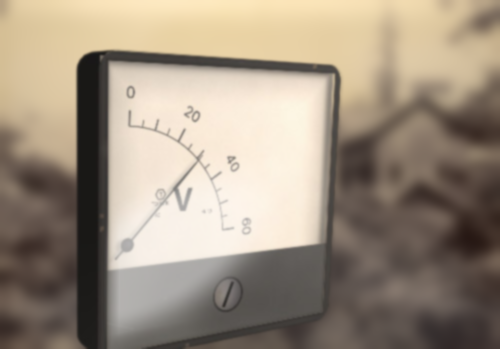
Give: 30 V
